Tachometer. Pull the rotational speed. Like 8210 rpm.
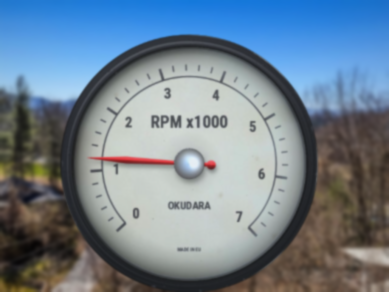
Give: 1200 rpm
